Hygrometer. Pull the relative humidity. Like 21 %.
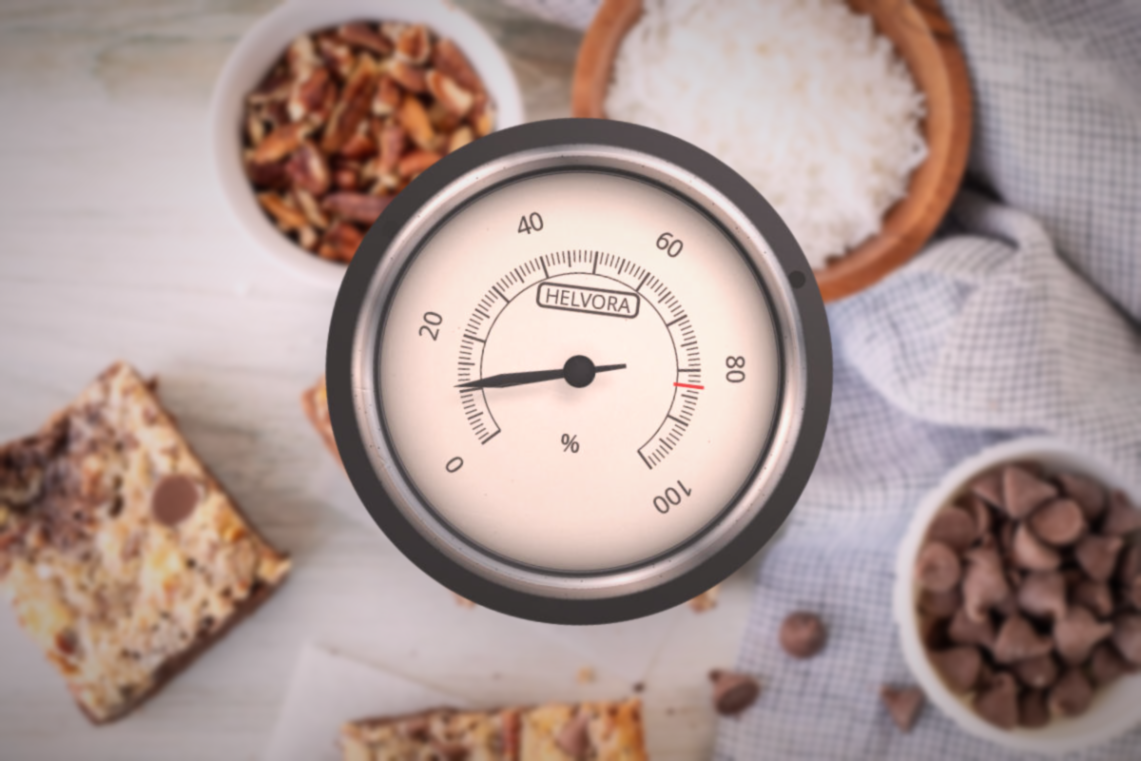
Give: 11 %
